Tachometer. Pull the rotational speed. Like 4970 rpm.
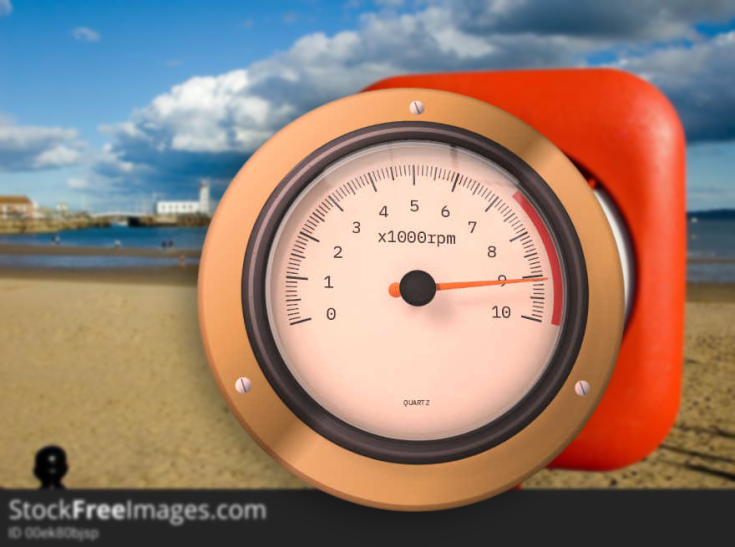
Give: 9100 rpm
